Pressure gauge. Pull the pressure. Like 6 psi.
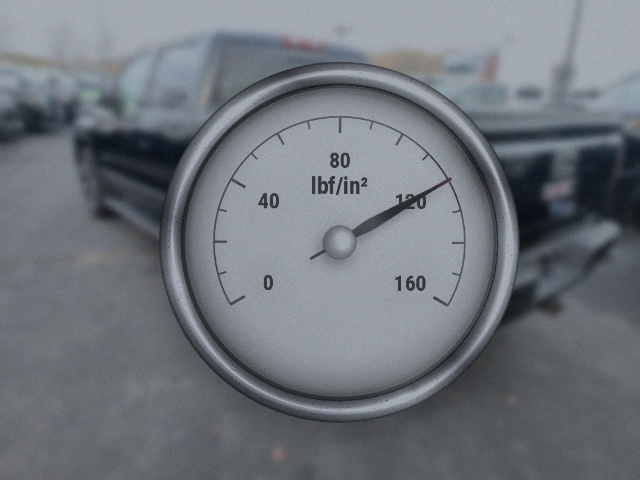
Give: 120 psi
